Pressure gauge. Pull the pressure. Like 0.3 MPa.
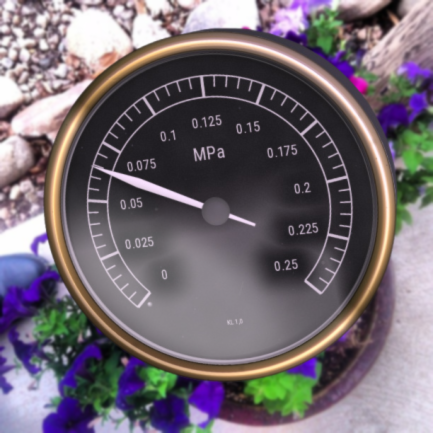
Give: 0.065 MPa
